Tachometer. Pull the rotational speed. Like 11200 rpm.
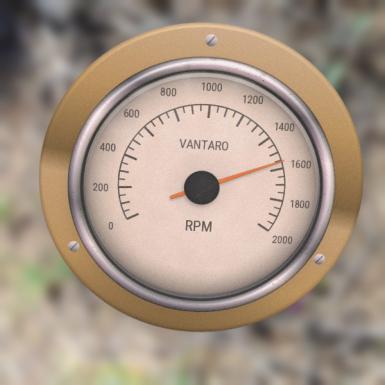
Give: 1550 rpm
